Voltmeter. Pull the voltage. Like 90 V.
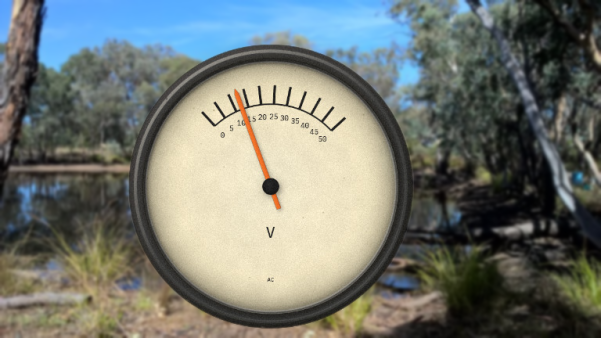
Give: 12.5 V
